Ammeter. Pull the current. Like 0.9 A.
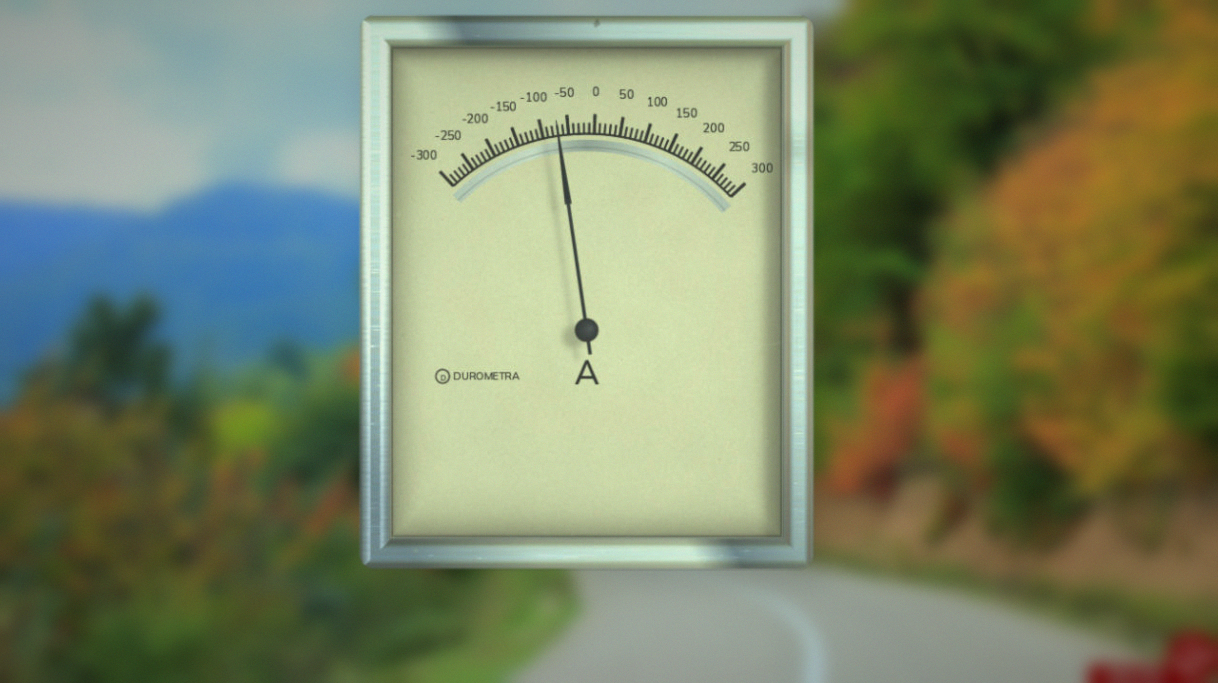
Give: -70 A
